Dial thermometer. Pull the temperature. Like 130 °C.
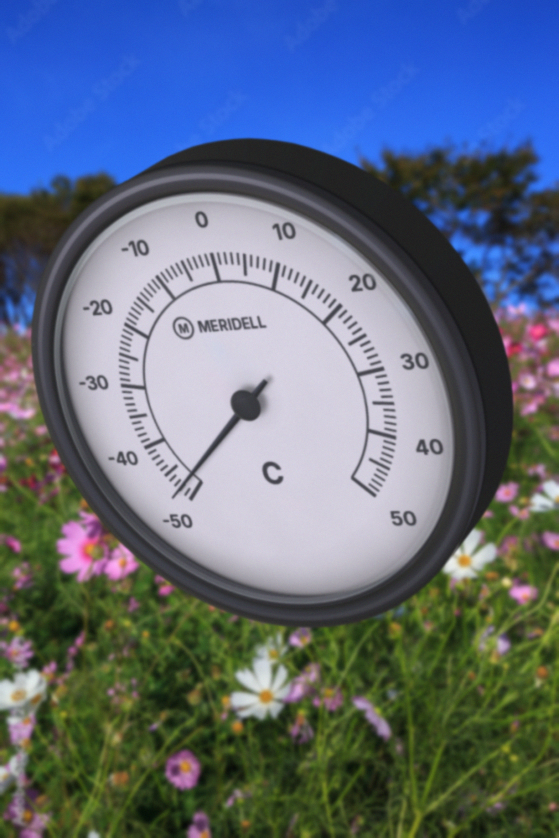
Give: -48 °C
